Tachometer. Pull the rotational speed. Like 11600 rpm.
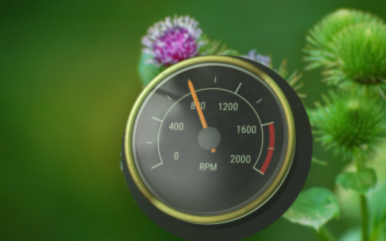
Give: 800 rpm
